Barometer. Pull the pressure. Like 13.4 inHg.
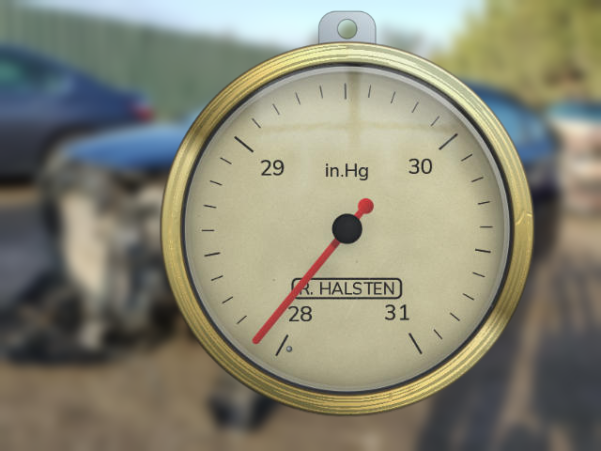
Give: 28.1 inHg
